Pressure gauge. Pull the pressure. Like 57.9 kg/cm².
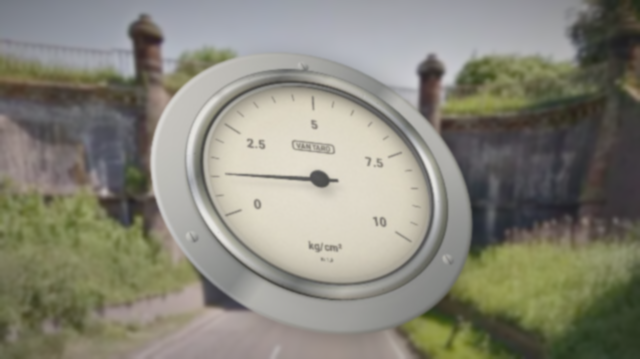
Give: 1 kg/cm²
